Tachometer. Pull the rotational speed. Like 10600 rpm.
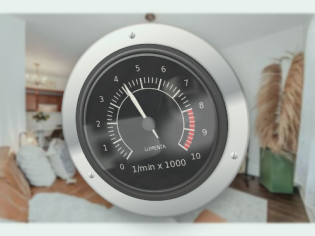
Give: 4200 rpm
